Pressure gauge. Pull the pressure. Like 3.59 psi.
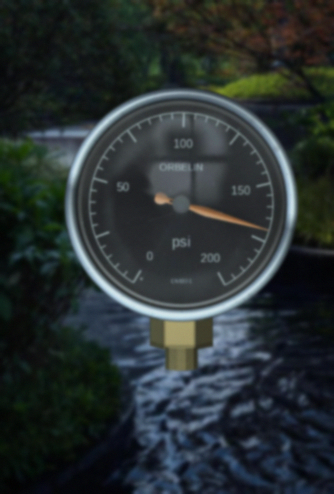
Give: 170 psi
